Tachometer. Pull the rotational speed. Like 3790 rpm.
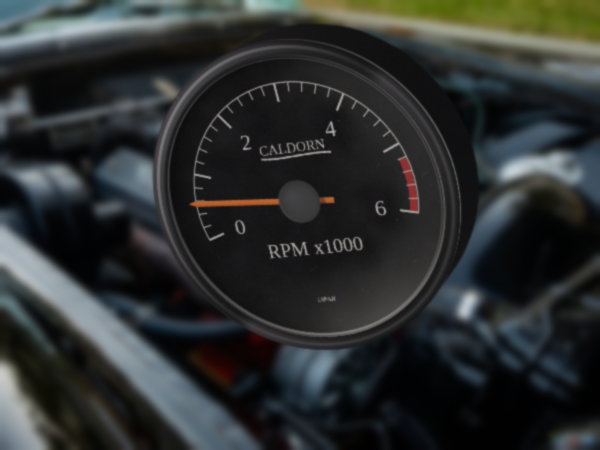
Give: 600 rpm
